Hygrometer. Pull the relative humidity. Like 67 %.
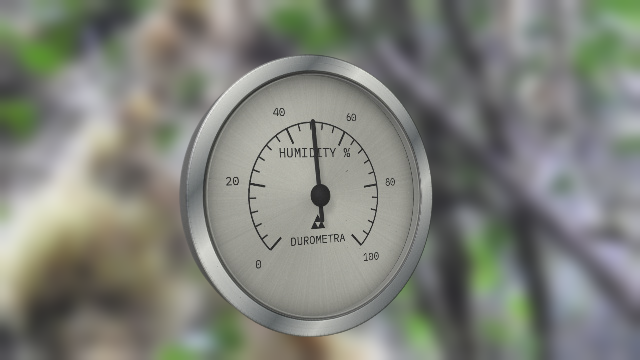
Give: 48 %
